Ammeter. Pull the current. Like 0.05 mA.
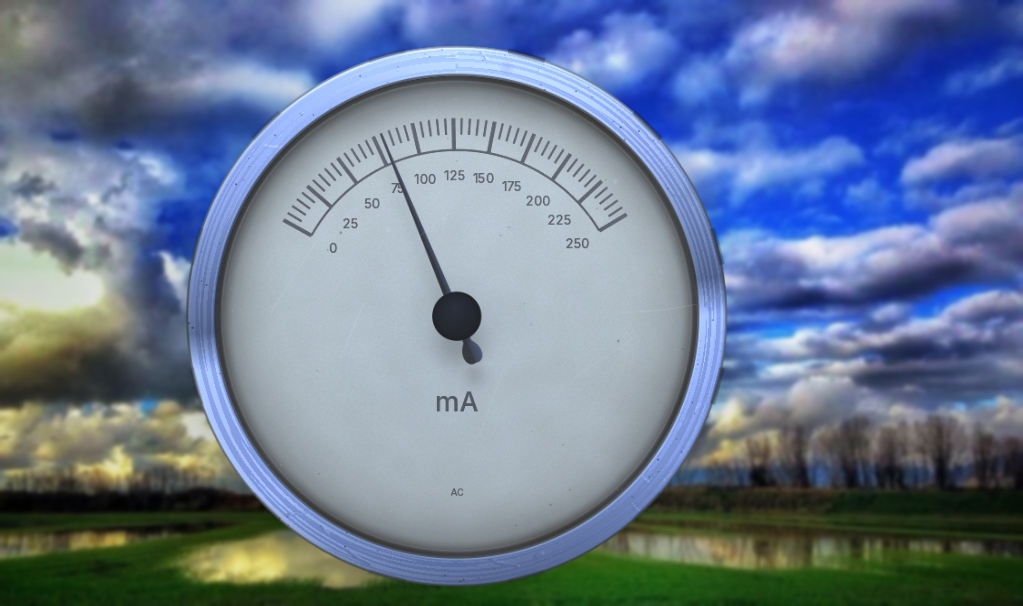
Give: 80 mA
